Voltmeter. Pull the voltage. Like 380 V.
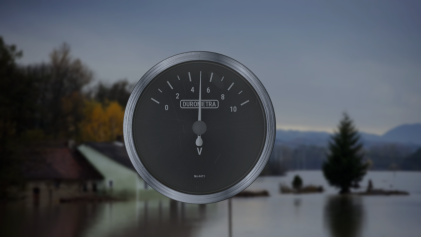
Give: 5 V
